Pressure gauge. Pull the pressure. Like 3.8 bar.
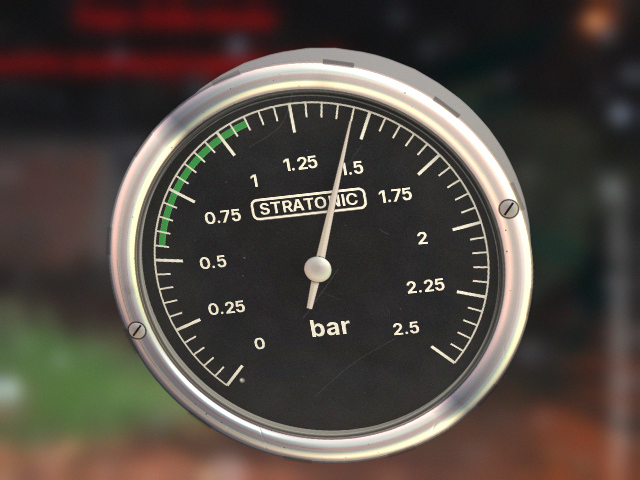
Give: 1.45 bar
